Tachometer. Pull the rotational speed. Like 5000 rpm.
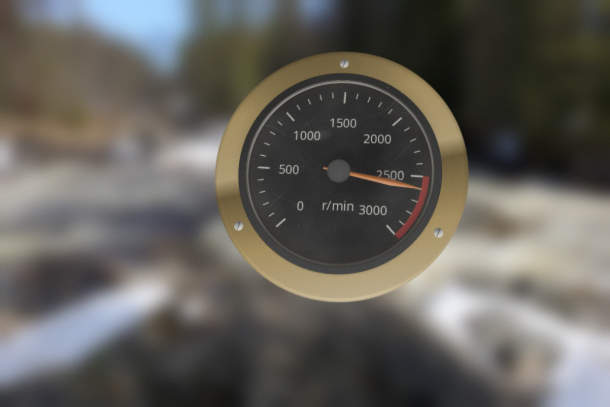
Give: 2600 rpm
